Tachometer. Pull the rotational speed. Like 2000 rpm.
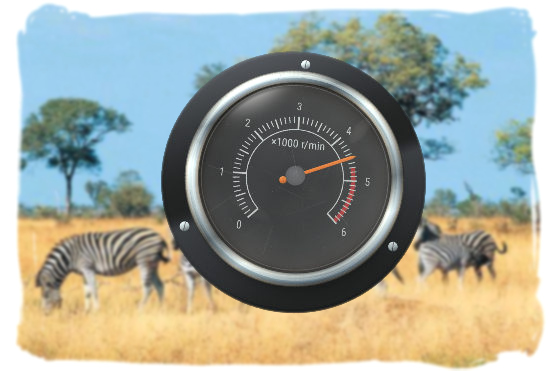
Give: 4500 rpm
